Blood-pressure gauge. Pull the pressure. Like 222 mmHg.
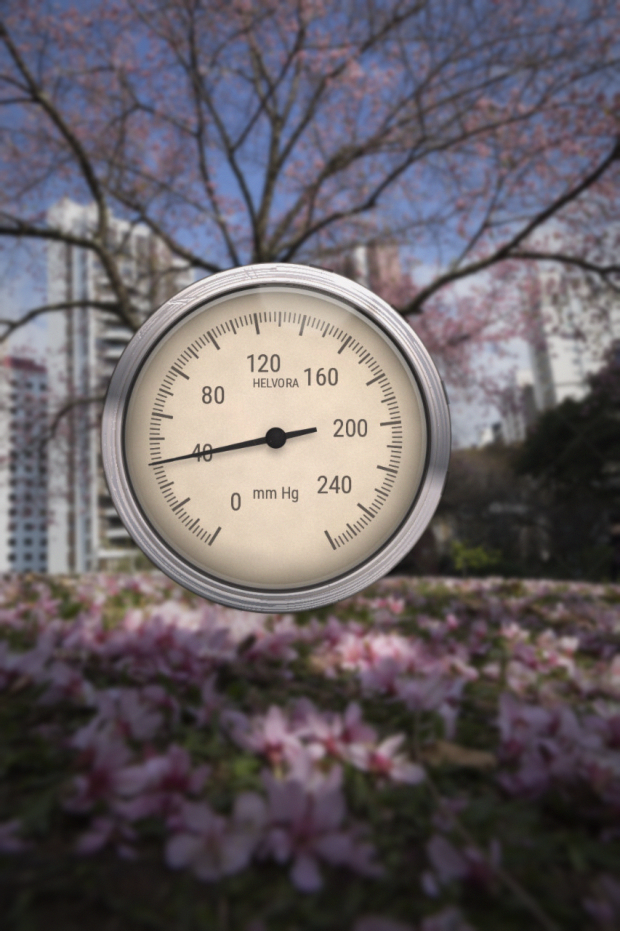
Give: 40 mmHg
